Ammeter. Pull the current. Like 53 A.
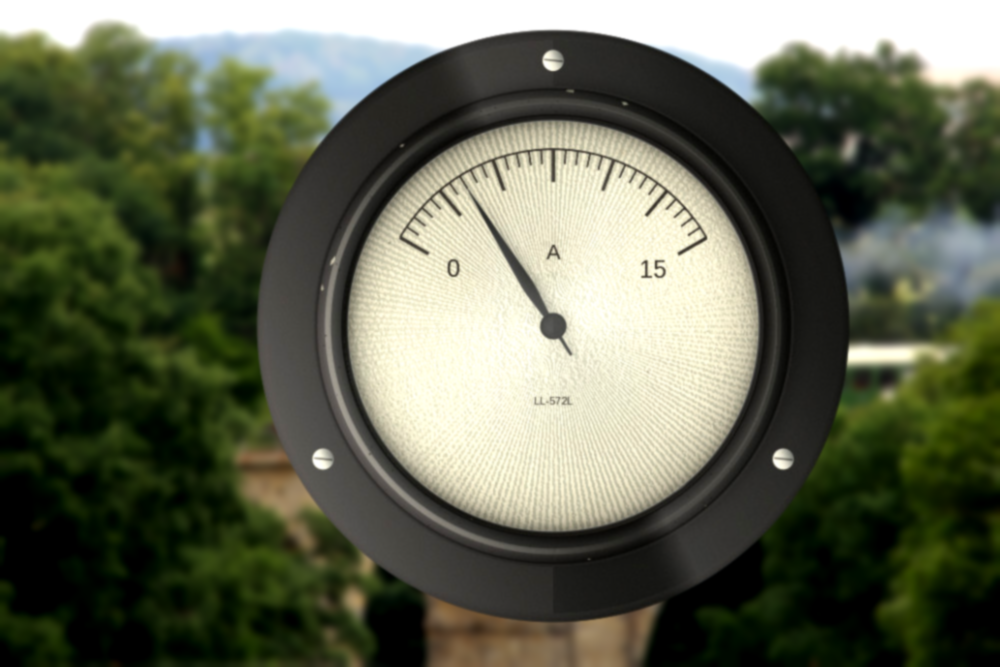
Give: 3.5 A
